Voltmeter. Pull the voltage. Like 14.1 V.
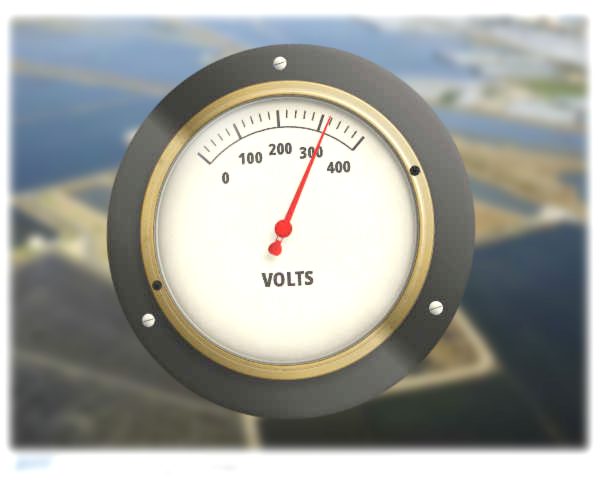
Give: 320 V
